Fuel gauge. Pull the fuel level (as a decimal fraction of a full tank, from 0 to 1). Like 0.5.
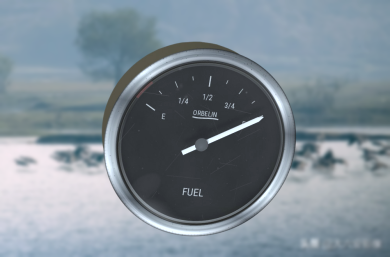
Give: 1
